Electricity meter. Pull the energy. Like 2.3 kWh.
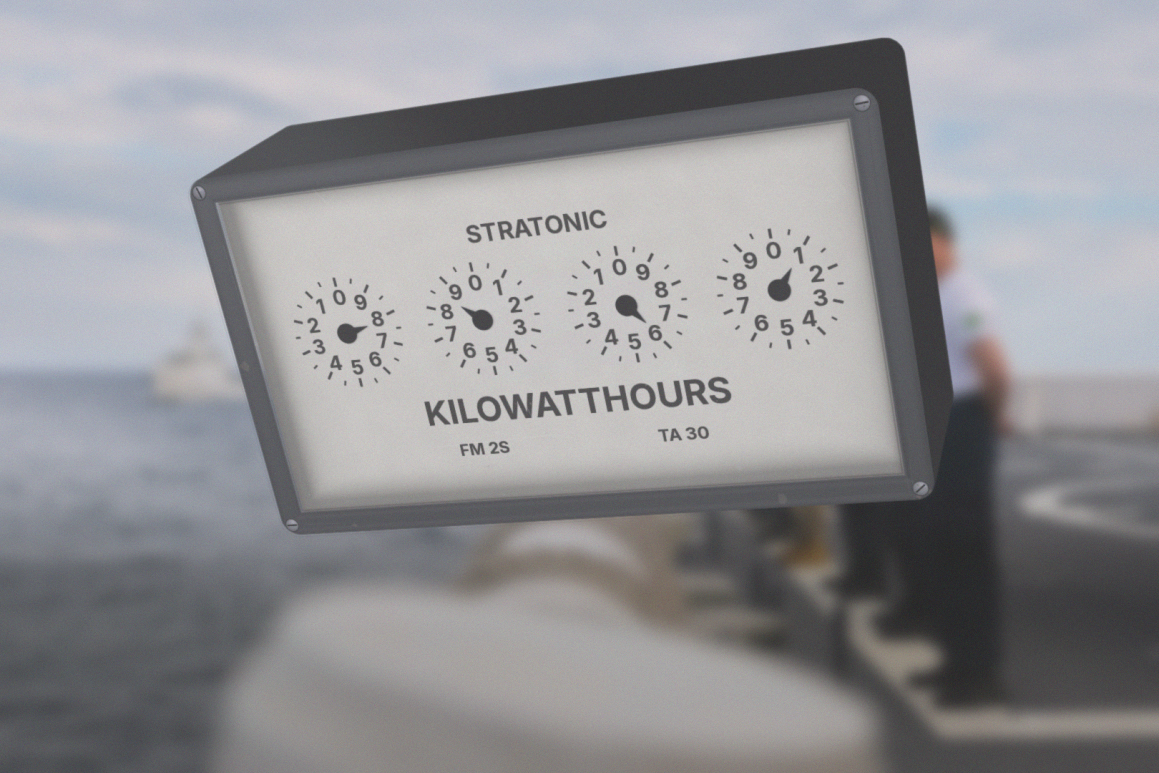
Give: 7861 kWh
